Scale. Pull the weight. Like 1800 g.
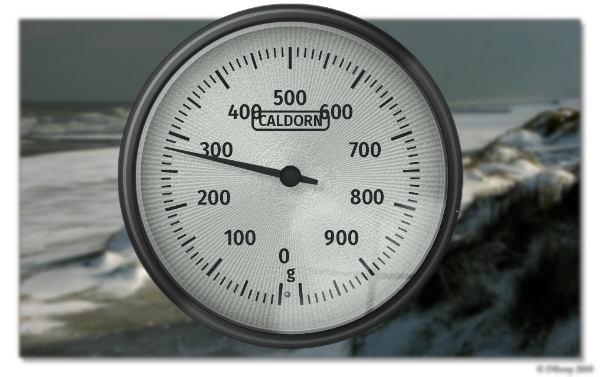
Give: 280 g
